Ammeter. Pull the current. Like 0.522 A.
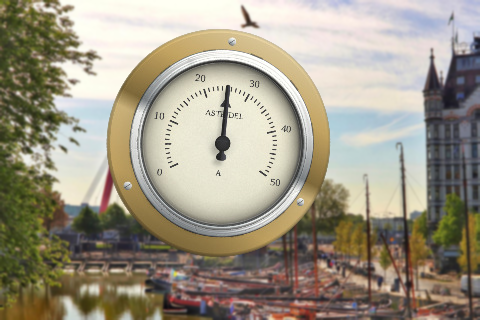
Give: 25 A
